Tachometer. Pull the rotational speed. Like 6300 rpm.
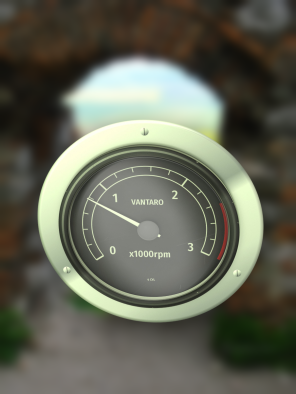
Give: 800 rpm
